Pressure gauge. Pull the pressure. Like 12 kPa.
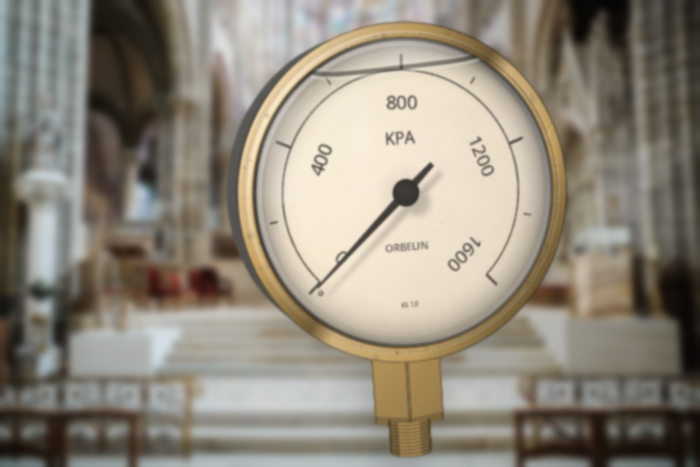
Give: 0 kPa
